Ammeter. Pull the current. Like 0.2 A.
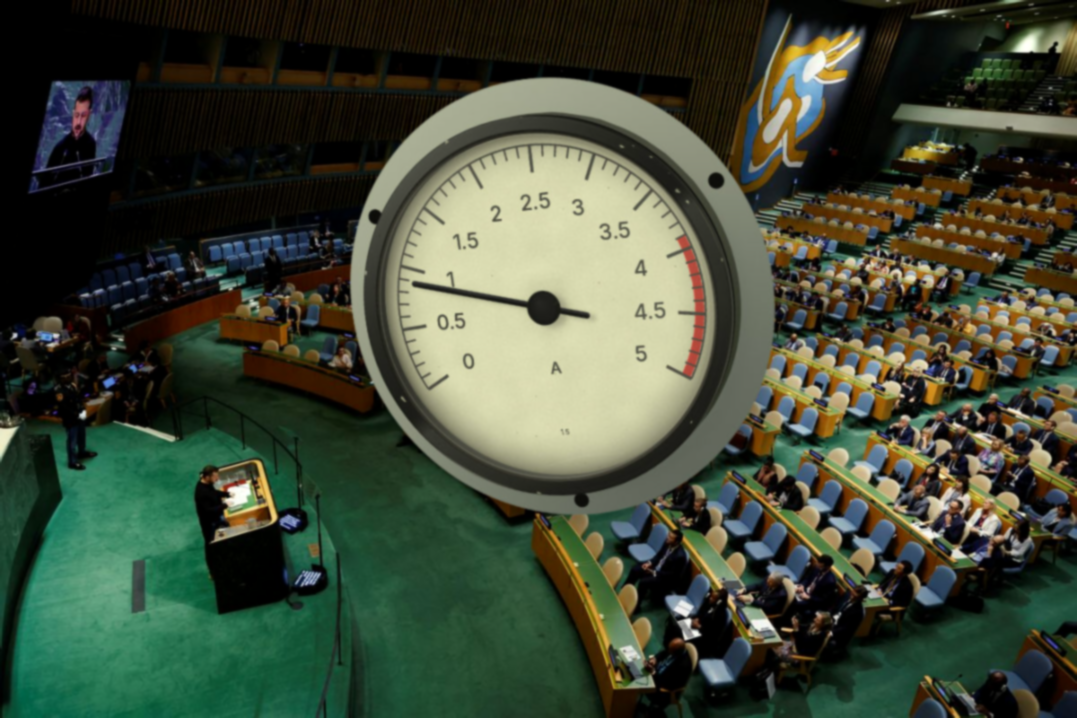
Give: 0.9 A
